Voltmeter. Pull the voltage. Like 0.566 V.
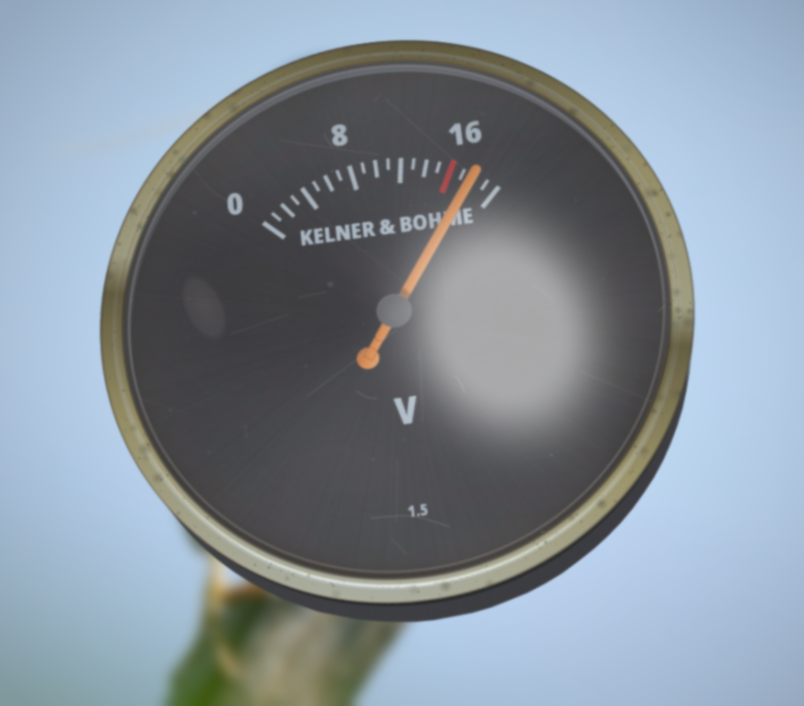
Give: 18 V
